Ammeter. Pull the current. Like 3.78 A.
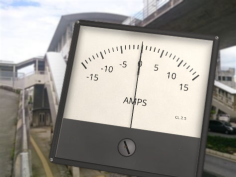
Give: 0 A
